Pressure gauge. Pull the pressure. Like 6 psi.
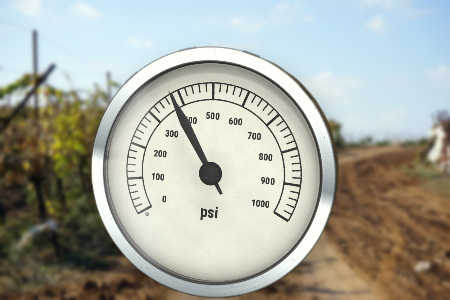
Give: 380 psi
